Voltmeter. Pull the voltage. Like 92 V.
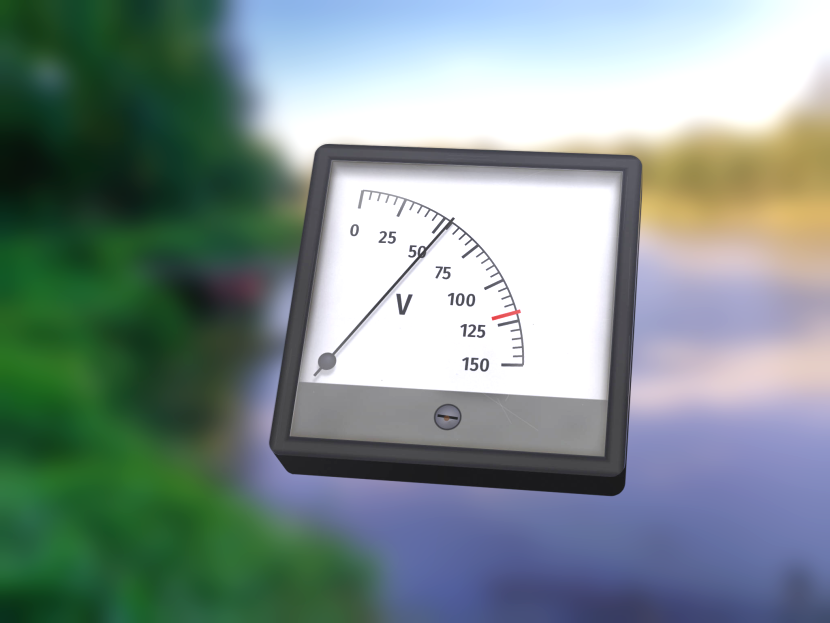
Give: 55 V
